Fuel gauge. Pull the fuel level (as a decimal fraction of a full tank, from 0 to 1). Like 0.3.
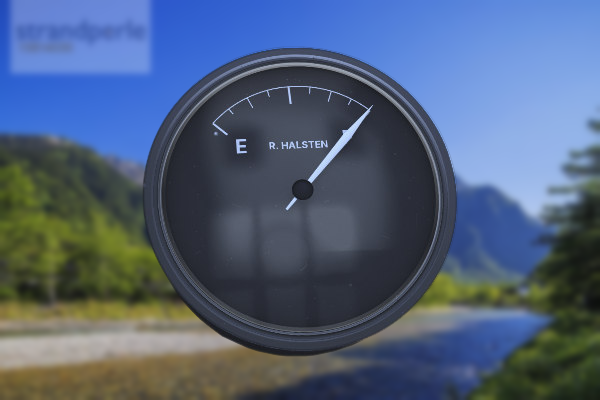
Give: 1
